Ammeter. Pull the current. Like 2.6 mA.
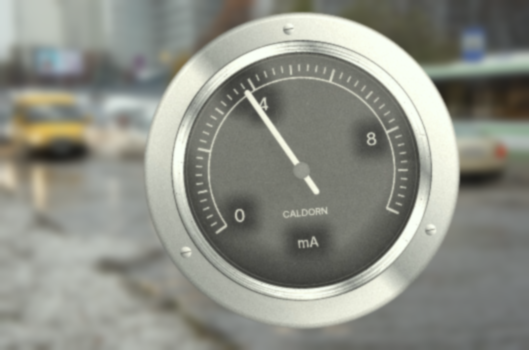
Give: 3.8 mA
